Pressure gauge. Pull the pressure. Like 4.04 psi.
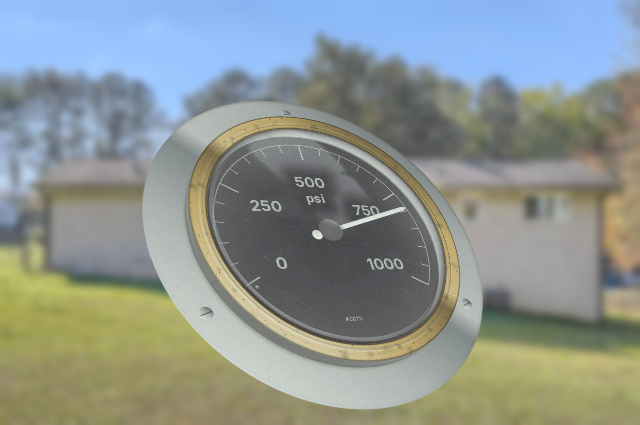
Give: 800 psi
